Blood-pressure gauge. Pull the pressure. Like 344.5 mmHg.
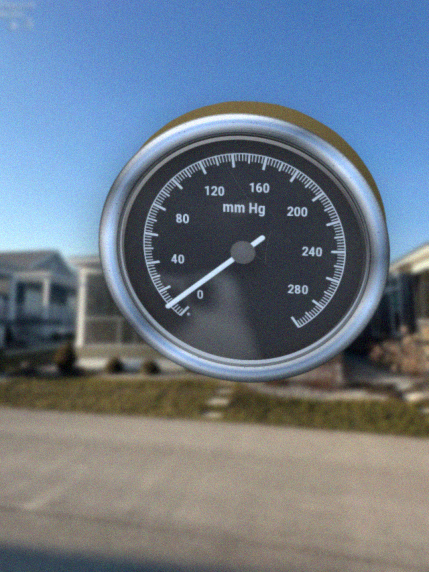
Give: 10 mmHg
